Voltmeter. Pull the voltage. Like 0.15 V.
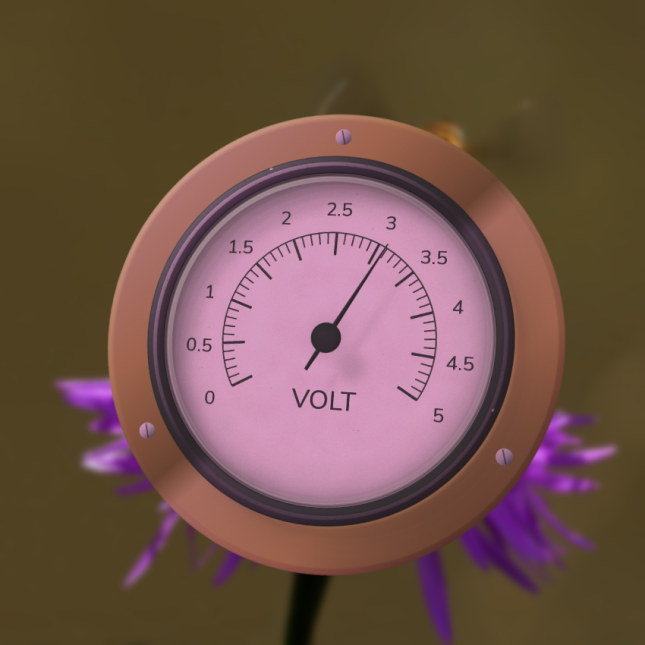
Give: 3.1 V
